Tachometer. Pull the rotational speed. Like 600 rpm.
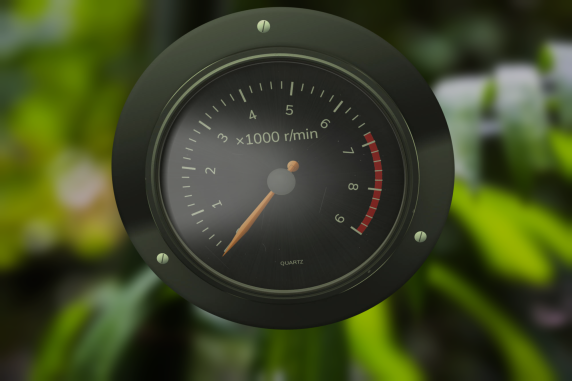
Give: 0 rpm
